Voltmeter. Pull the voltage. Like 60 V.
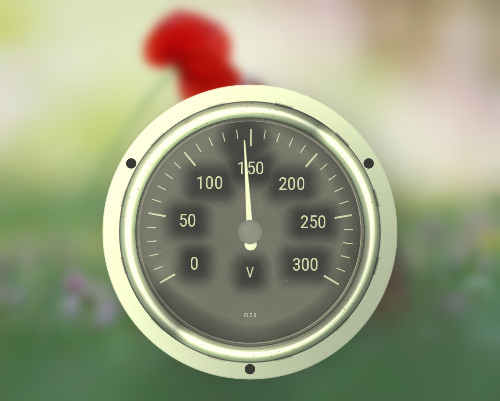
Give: 145 V
